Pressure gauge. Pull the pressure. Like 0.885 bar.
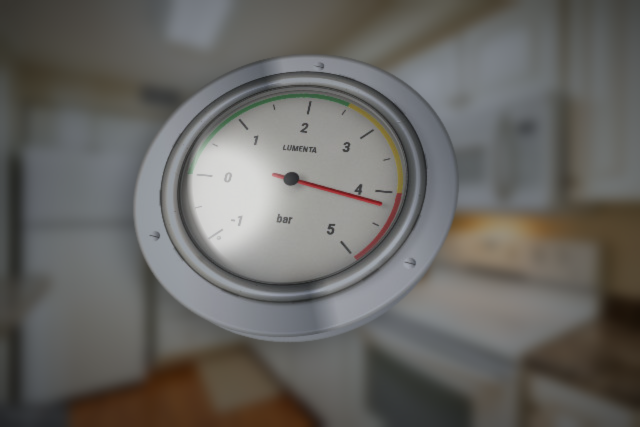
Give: 4.25 bar
